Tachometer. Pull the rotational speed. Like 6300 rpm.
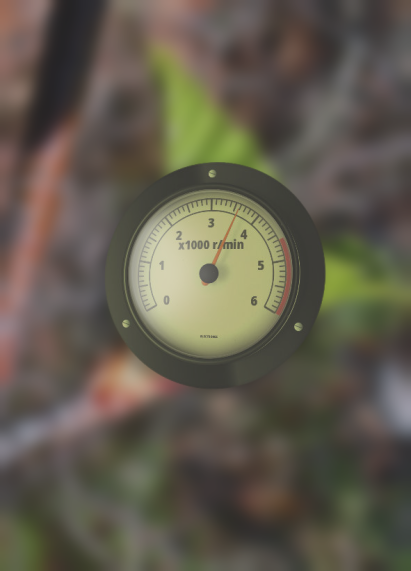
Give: 3600 rpm
